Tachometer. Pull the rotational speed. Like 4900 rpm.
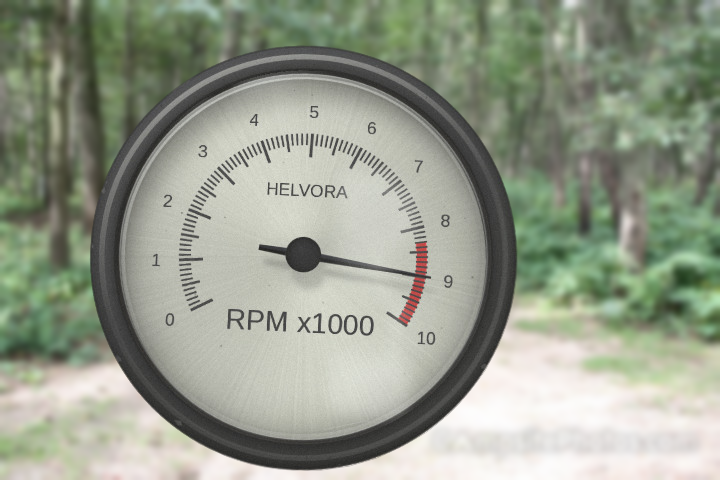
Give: 9000 rpm
